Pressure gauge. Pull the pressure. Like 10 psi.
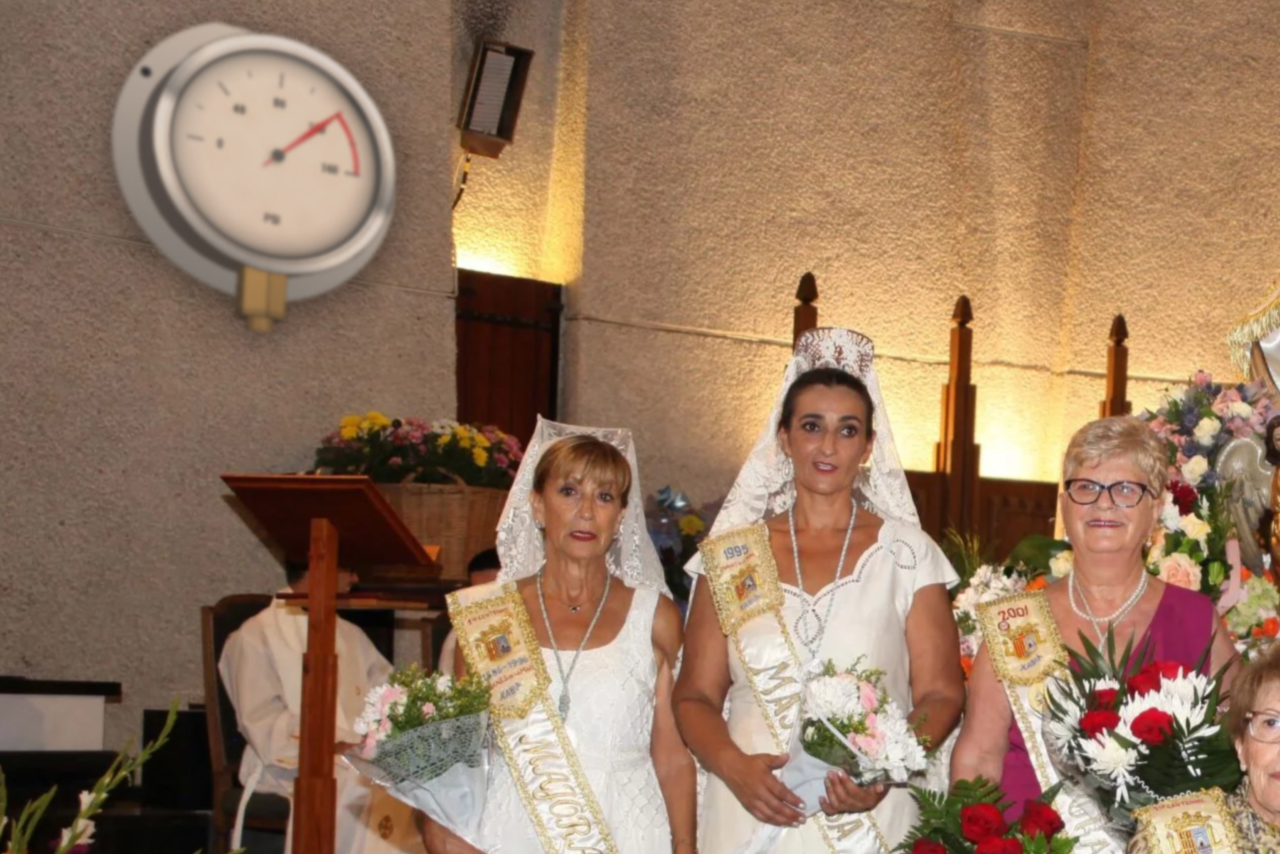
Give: 120 psi
